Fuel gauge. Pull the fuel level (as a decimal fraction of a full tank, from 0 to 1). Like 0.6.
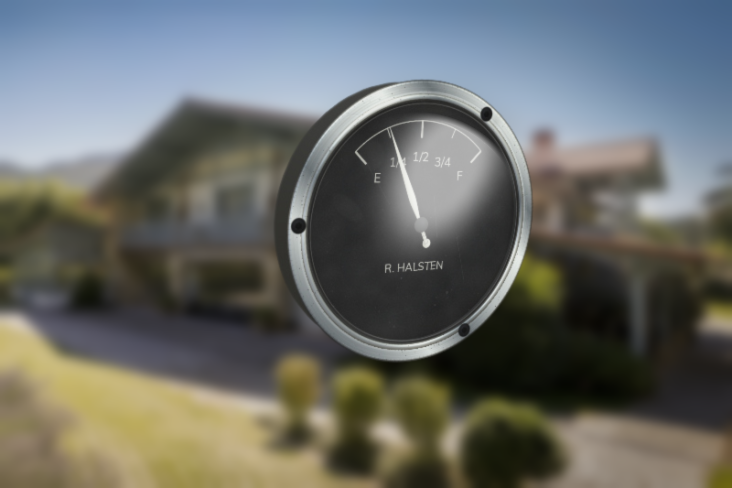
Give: 0.25
